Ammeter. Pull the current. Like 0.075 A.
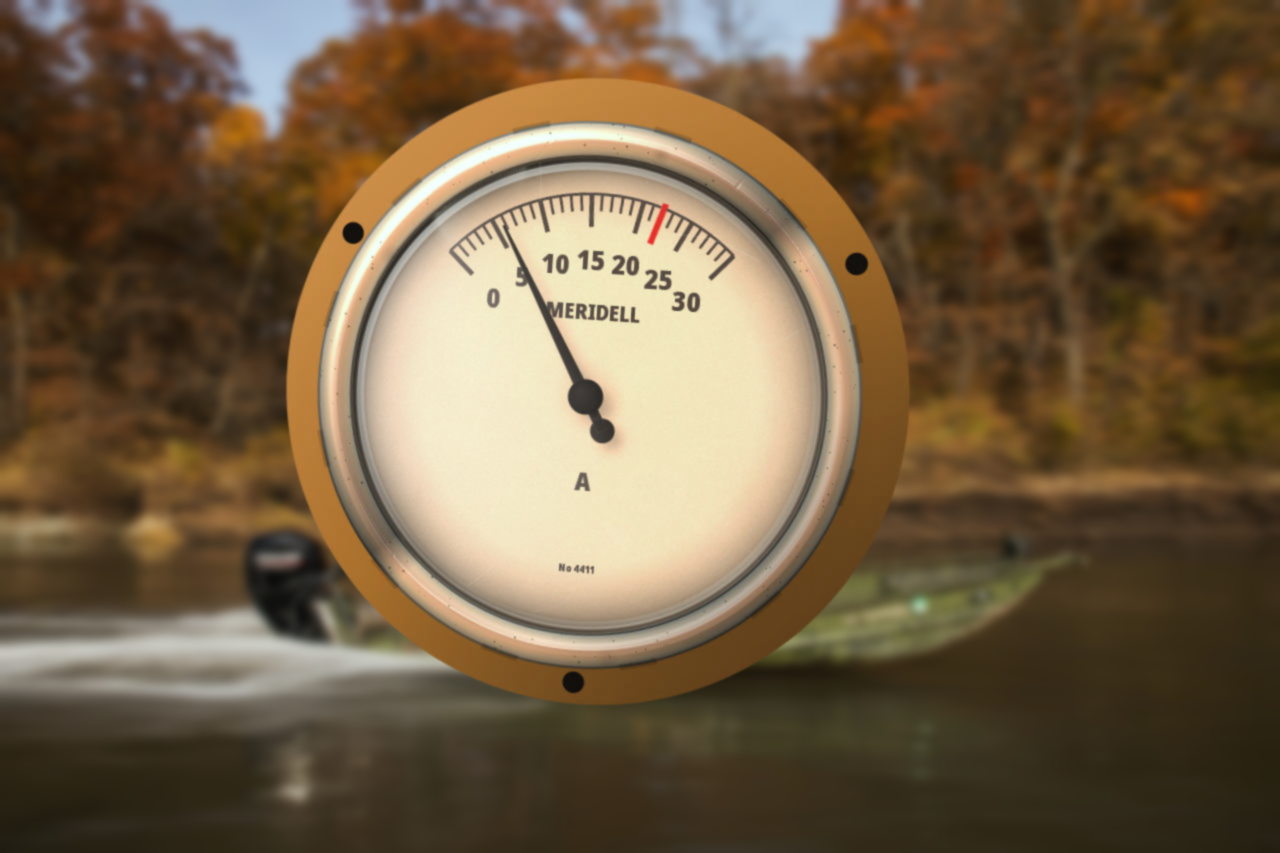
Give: 6 A
